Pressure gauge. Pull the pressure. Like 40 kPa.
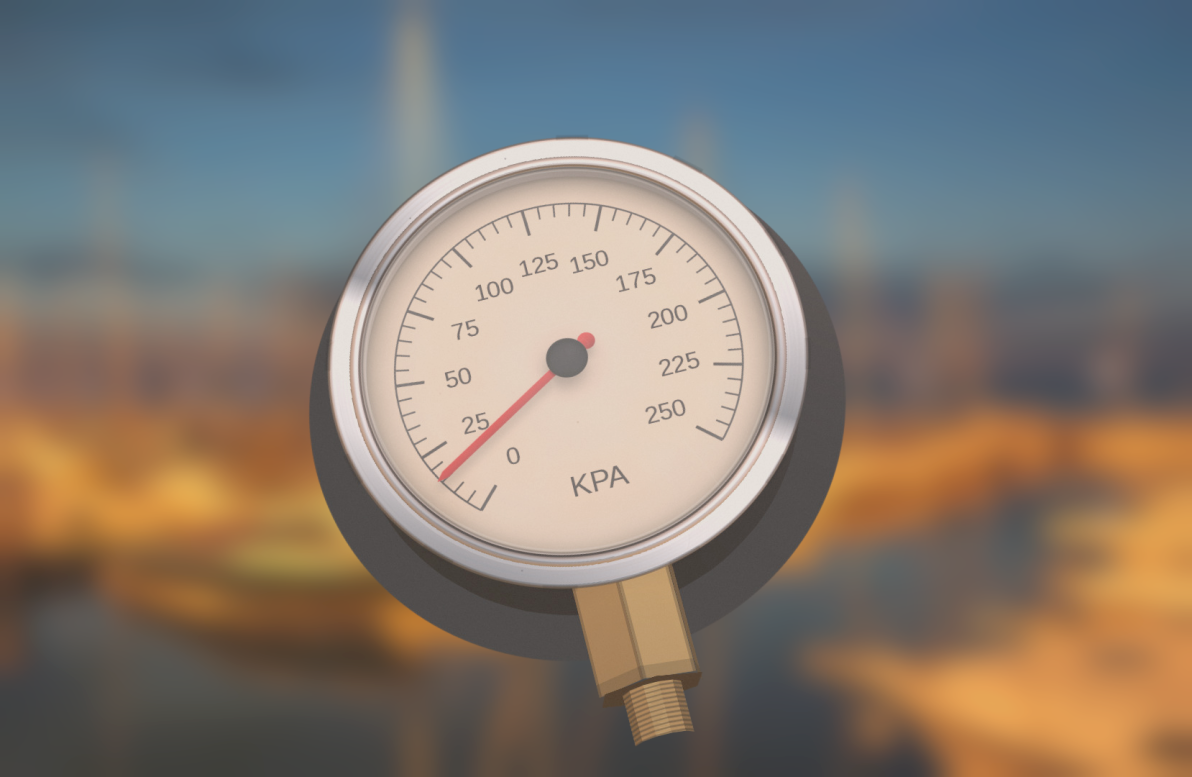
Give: 15 kPa
